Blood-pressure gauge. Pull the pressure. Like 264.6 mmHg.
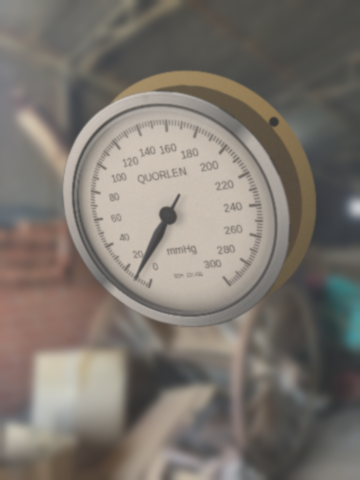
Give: 10 mmHg
